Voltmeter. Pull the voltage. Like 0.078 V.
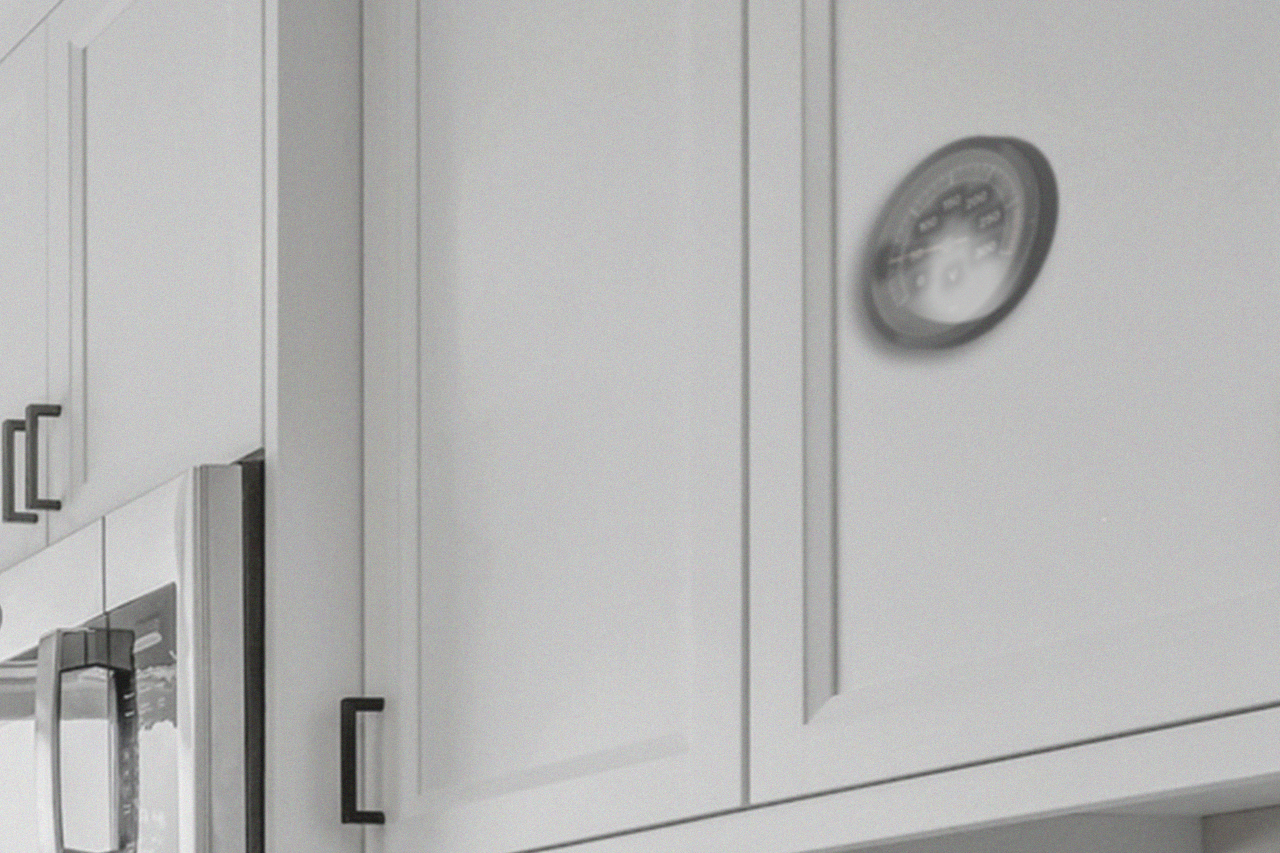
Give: 50 V
